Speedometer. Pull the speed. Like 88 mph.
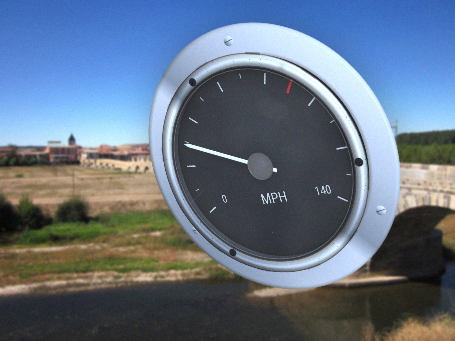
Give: 30 mph
